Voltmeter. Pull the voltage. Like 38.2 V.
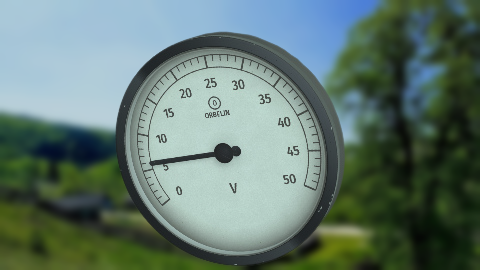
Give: 6 V
